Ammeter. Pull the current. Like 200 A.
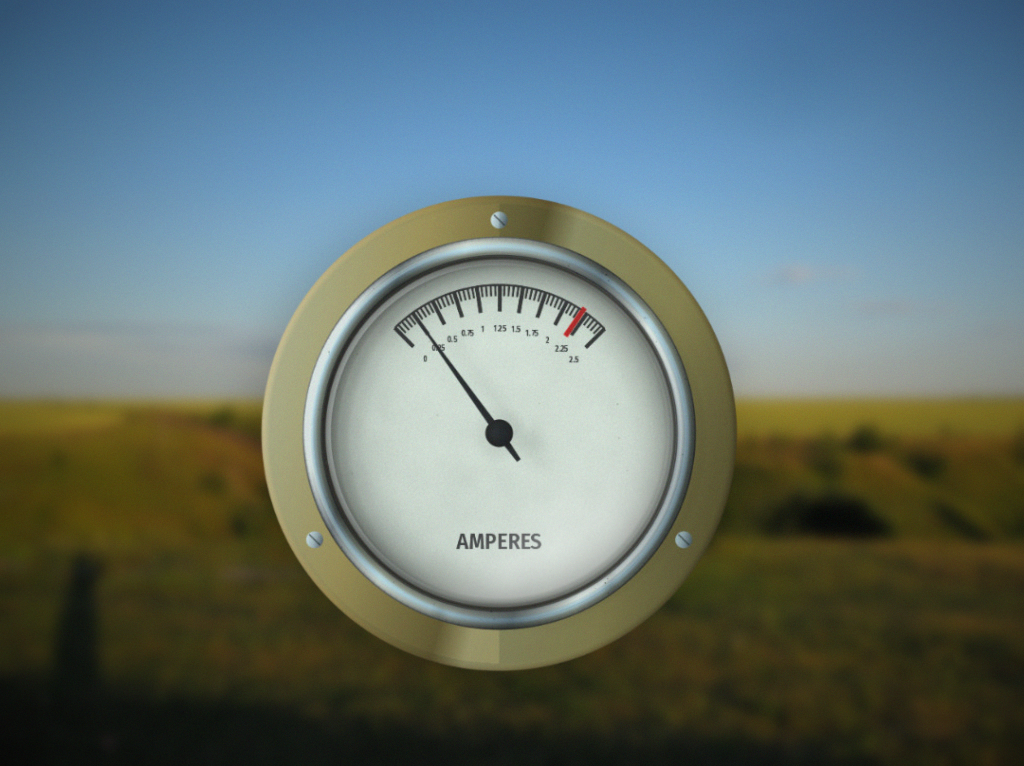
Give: 0.25 A
